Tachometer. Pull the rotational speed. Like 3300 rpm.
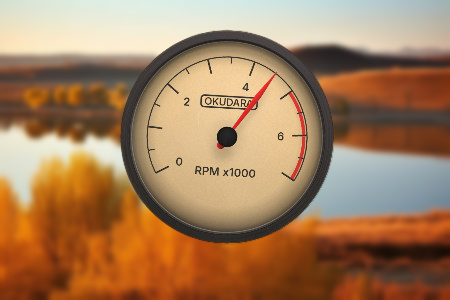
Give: 4500 rpm
